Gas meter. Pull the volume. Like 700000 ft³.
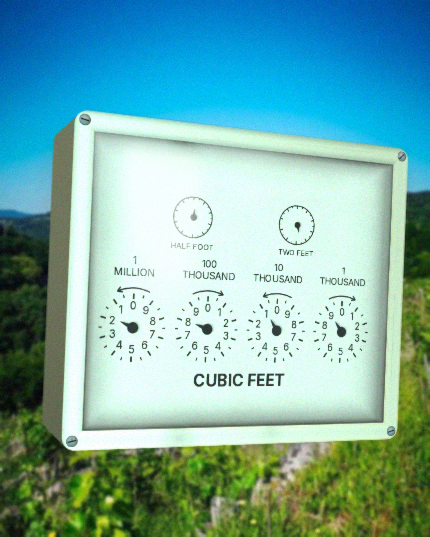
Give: 180900 ft³
